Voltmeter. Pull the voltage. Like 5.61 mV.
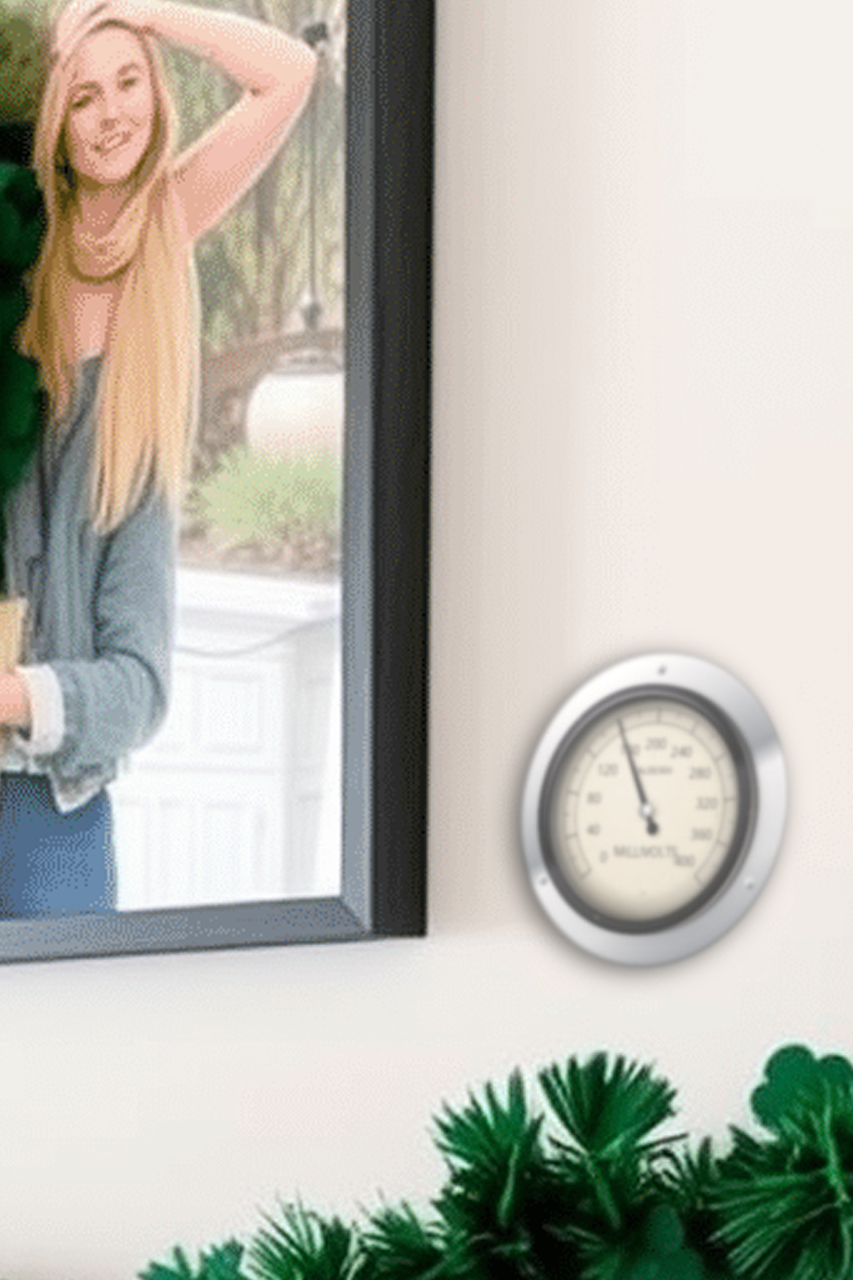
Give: 160 mV
